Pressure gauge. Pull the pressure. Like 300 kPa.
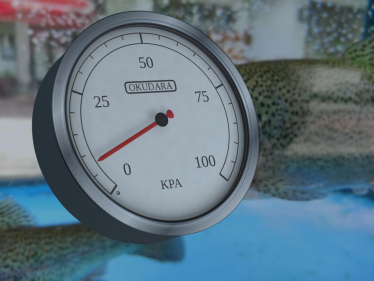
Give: 7.5 kPa
